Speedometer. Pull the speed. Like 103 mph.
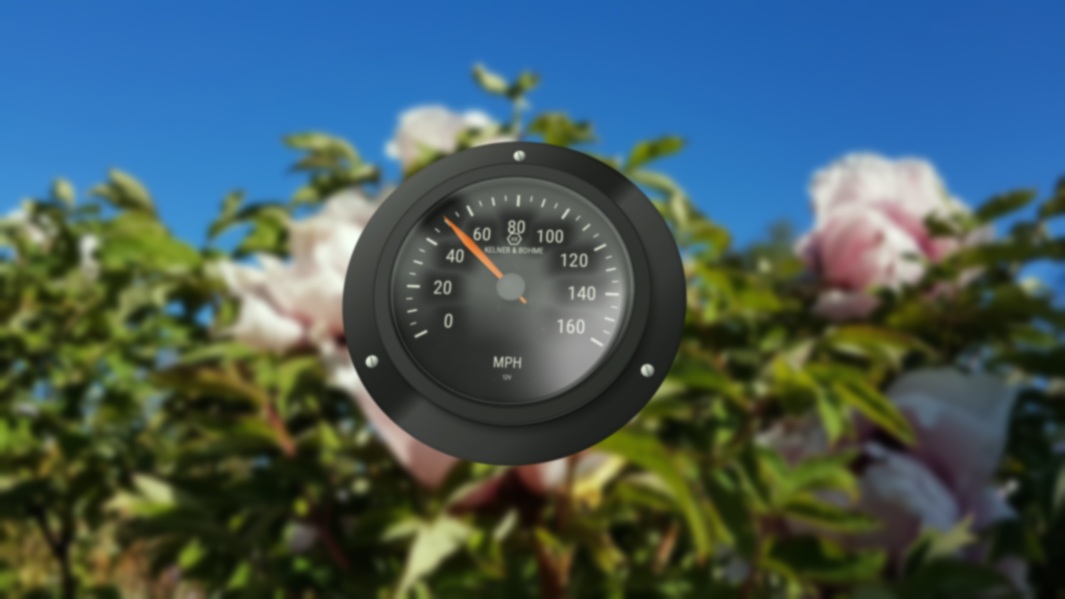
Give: 50 mph
